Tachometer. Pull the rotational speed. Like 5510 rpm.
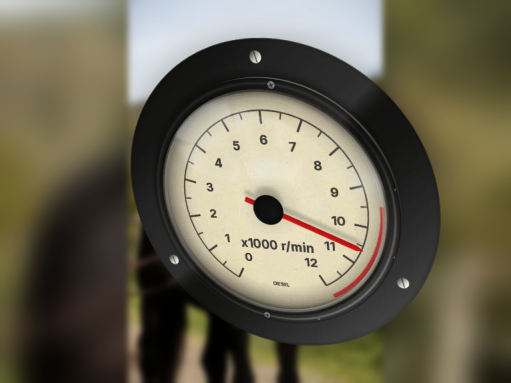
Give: 10500 rpm
